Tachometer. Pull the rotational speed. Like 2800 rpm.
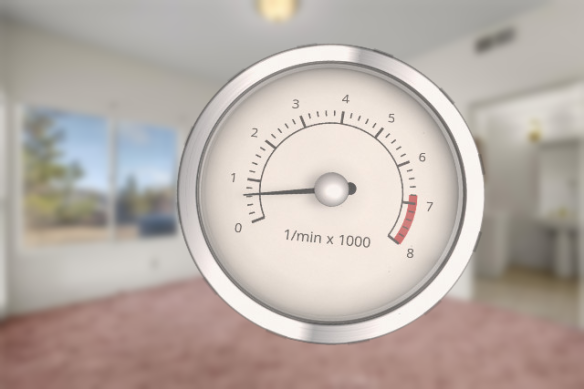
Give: 600 rpm
